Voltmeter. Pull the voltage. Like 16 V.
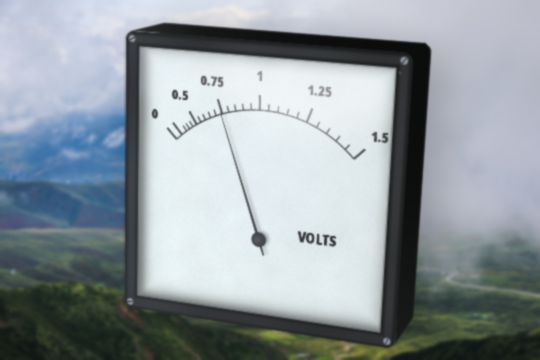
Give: 0.75 V
